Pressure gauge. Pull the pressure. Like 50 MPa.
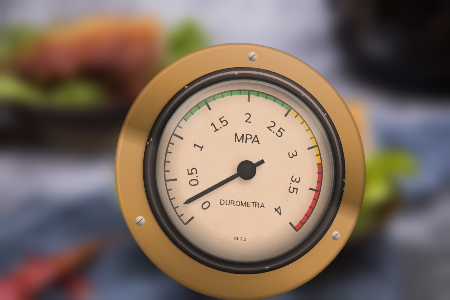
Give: 0.2 MPa
